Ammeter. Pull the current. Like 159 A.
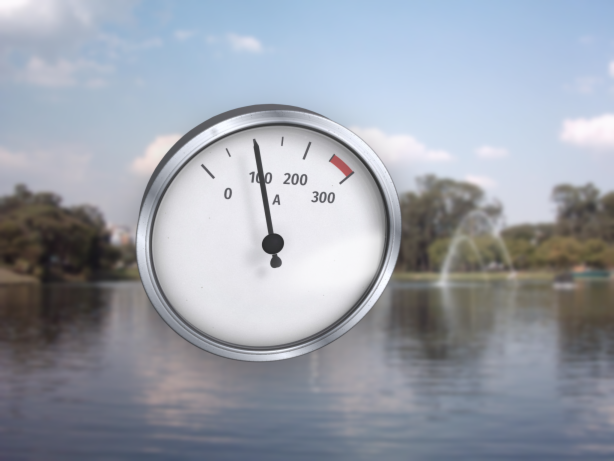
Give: 100 A
